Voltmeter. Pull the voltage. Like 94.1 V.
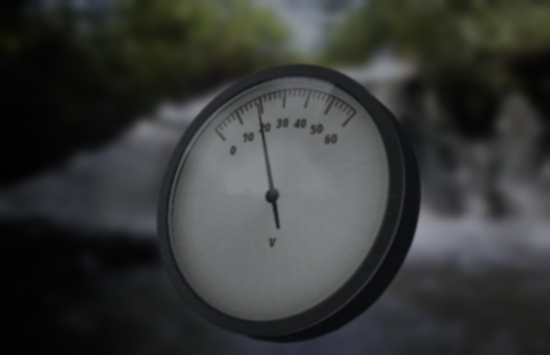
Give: 20 V
